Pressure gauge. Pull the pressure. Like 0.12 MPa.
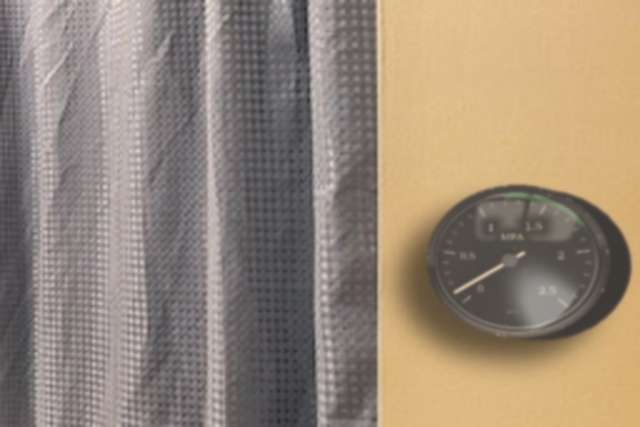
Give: 0.1 MPa
